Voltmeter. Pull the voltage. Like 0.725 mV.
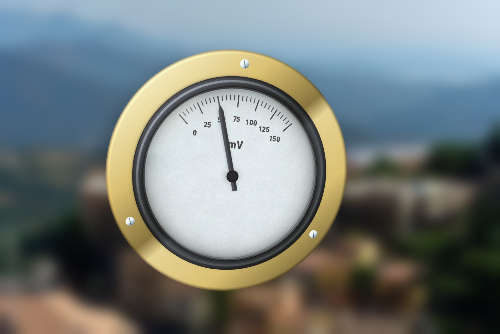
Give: 50 mV
